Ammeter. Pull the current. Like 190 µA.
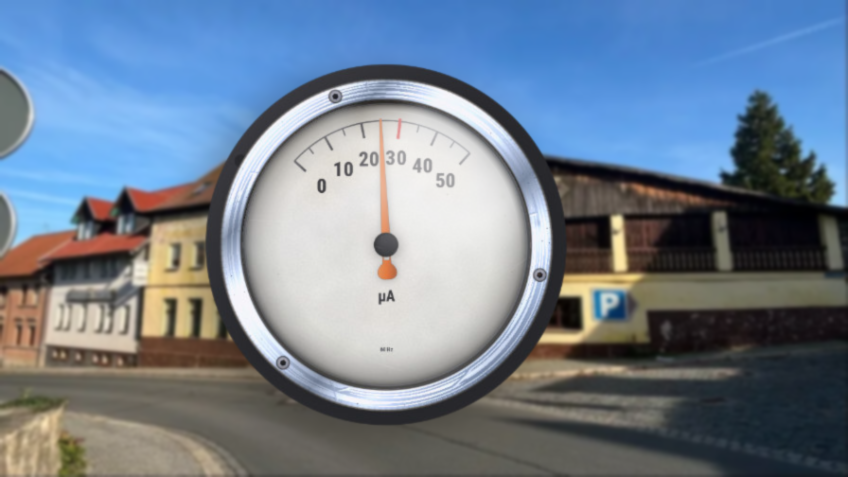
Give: 25 µA
